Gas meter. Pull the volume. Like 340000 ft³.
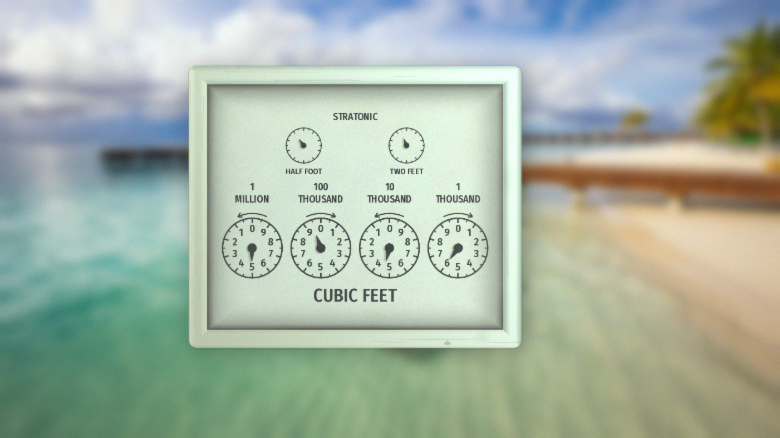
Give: 494600 ft³
